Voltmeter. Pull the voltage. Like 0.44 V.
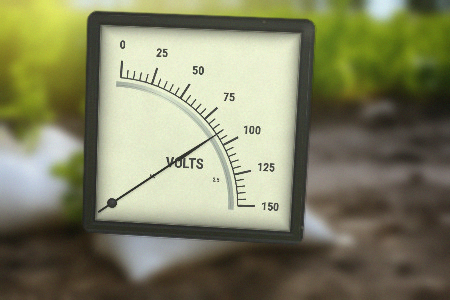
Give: 90 V
